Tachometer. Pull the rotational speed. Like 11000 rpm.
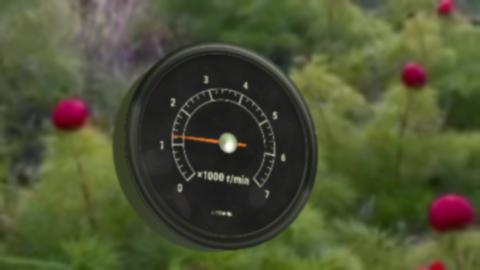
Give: 1200 rpm
